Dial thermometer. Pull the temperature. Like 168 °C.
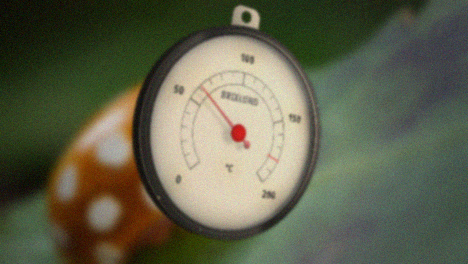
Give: 60 °C
